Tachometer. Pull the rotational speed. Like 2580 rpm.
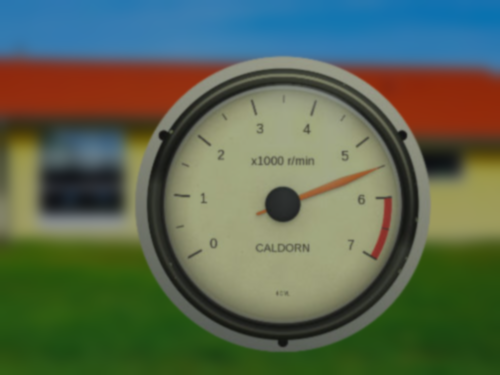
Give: 5500 rpm
